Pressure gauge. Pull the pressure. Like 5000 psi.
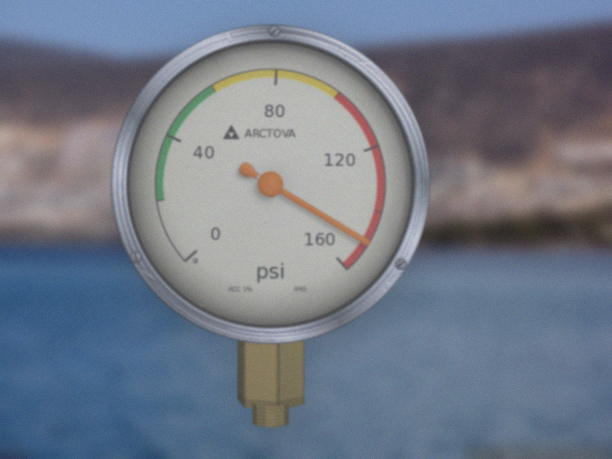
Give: 150 psi
